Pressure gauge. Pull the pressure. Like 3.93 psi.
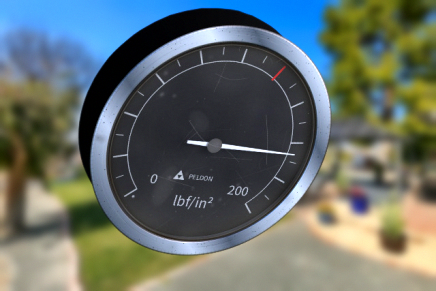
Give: 165 psi
